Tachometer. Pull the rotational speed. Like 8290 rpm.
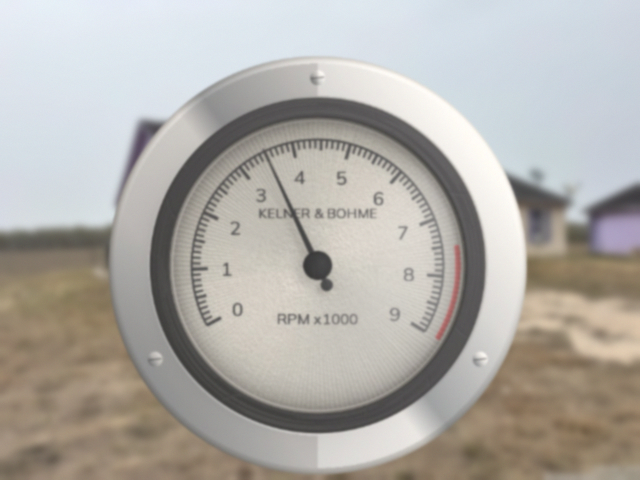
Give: 3500 rpm
